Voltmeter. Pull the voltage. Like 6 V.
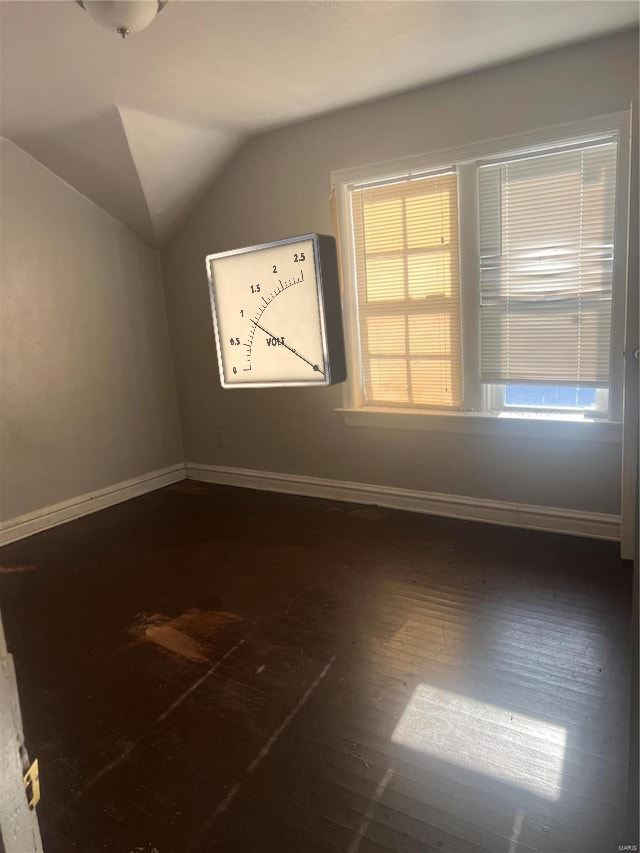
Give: 1 V
